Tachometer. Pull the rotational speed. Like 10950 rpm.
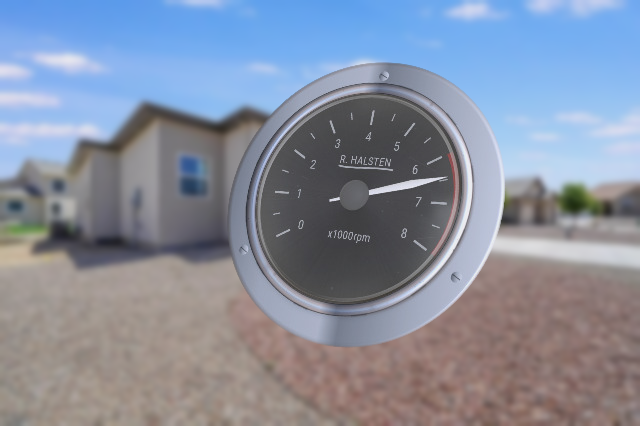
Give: 6500 rpm
